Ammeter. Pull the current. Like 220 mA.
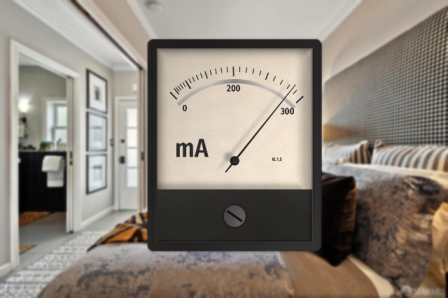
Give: 285 mA
